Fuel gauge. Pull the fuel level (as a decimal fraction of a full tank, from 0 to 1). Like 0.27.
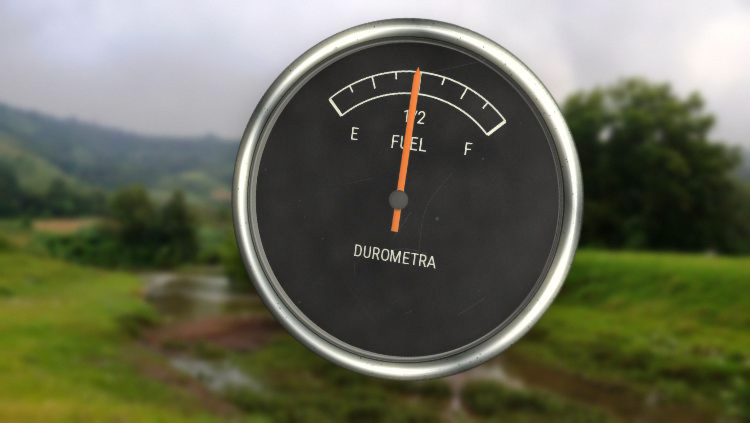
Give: 0.5
